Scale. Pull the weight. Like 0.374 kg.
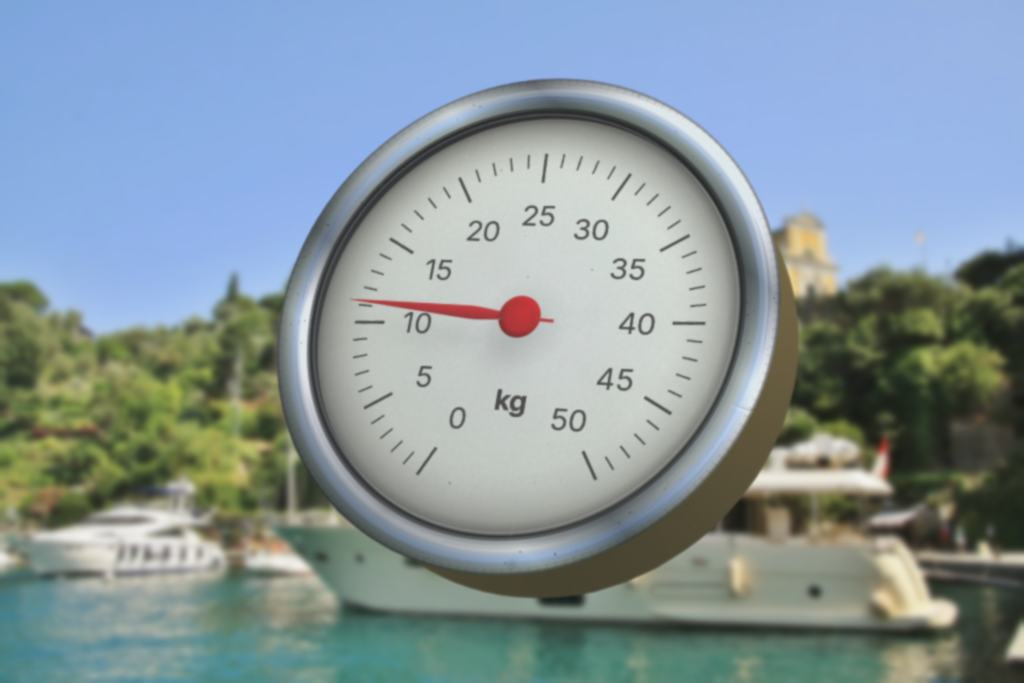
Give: 11 kg
